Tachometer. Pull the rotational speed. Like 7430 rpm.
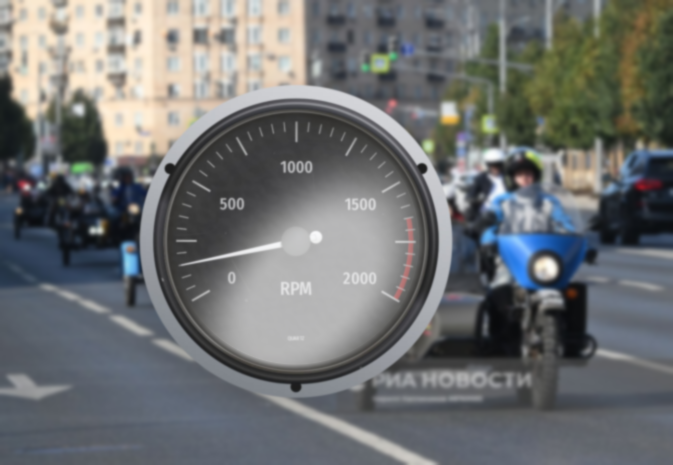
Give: 150 rpm
